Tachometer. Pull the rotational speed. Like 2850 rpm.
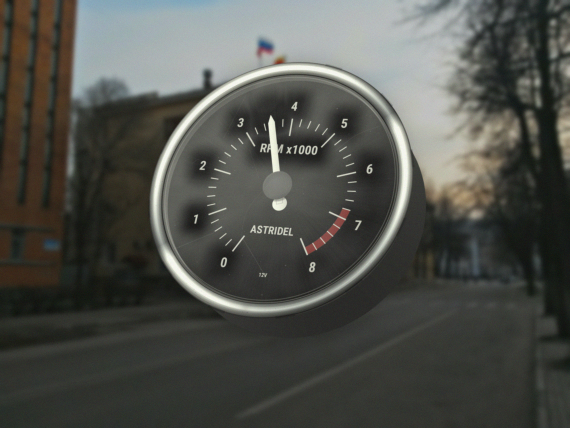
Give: 3600 rpm
